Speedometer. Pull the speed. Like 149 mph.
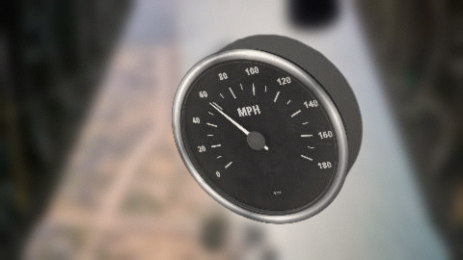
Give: 60 mph
